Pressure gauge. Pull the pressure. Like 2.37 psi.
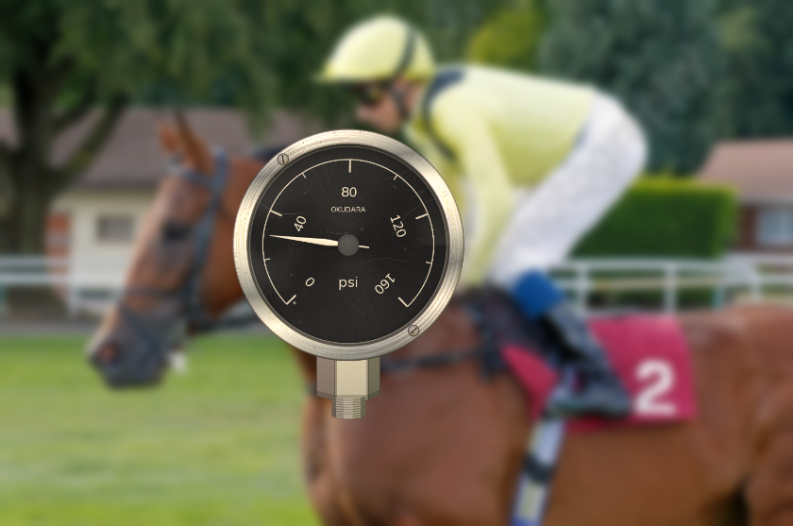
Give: 30 psi
